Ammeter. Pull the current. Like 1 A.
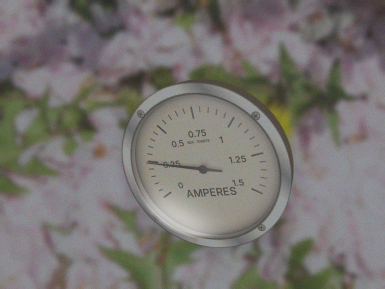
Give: 0.25 A
